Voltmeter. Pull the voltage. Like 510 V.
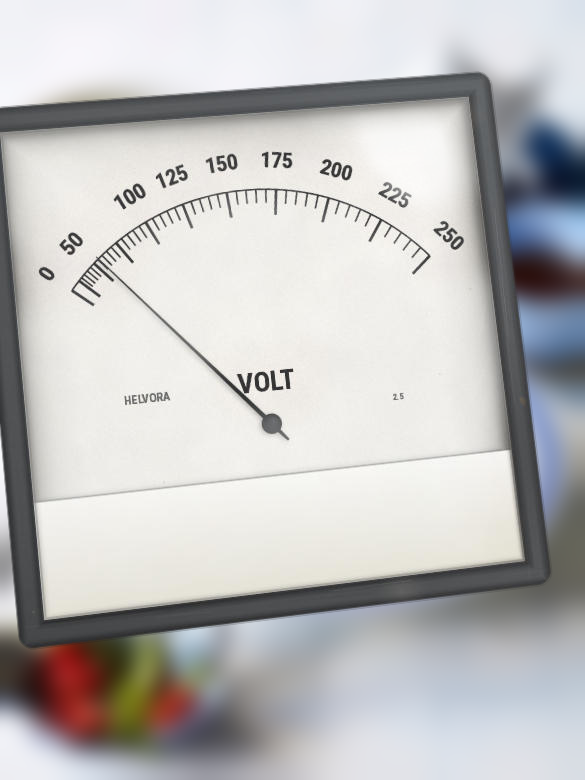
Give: 55 V
